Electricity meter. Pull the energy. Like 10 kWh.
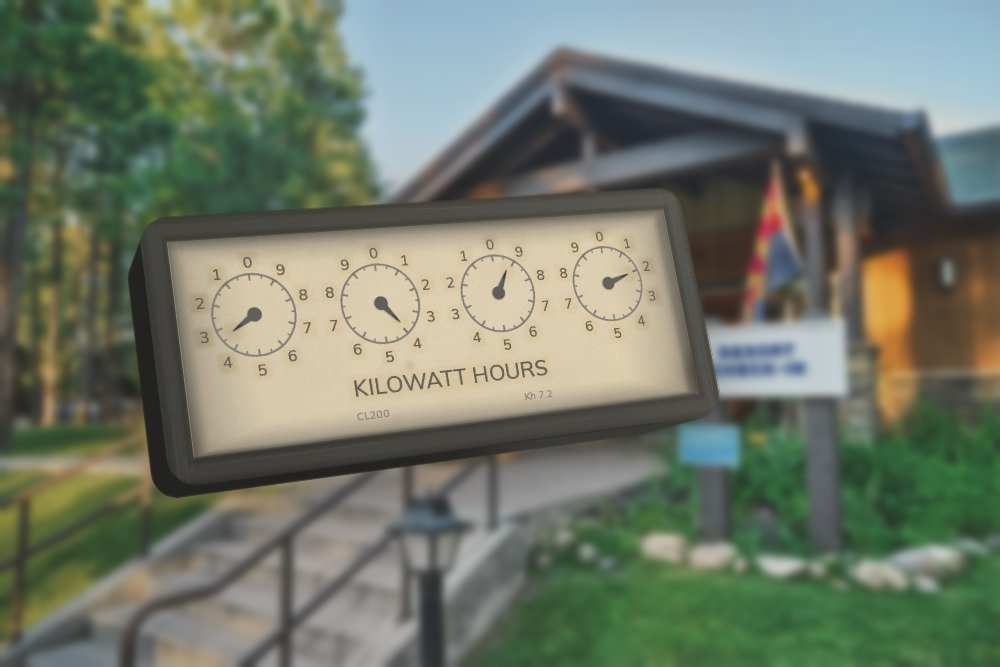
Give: 3392 kWh
